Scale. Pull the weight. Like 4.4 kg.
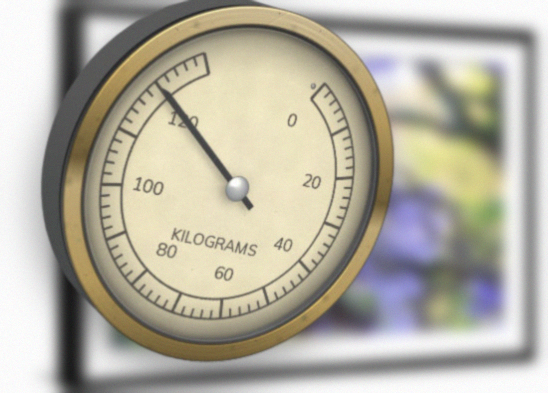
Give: 120 kg
